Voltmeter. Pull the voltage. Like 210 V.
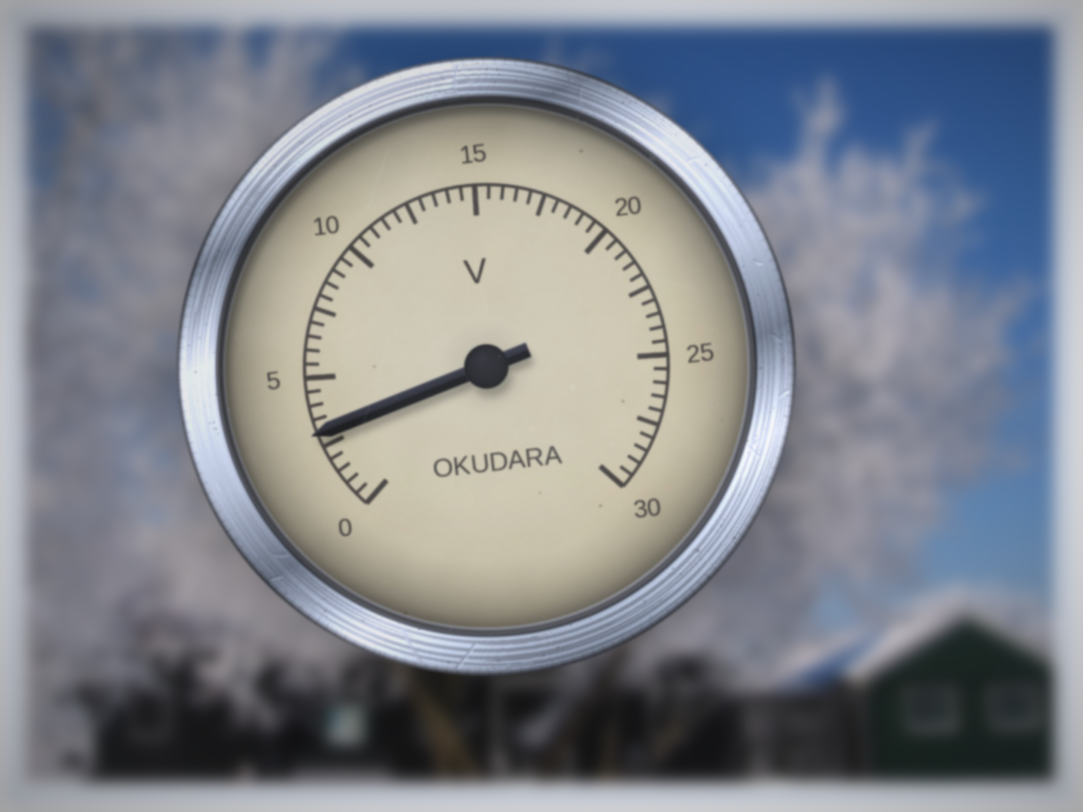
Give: 3 V
